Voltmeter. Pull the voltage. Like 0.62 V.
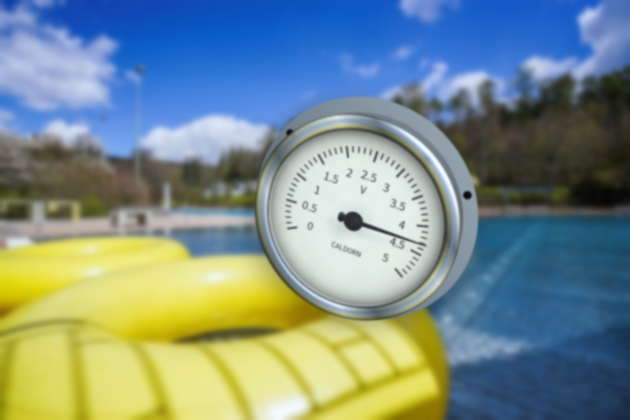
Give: 4.3 V
